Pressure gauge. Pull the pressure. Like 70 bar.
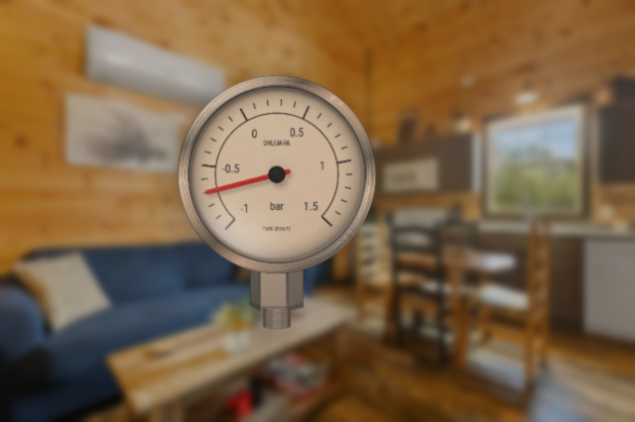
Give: -0.7 bar
